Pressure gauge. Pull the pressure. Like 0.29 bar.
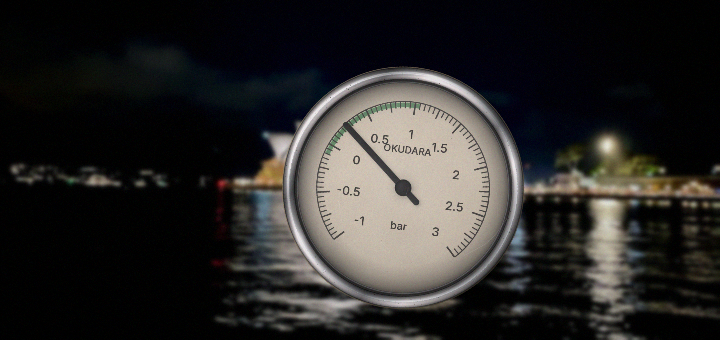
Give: 0.25 bar
